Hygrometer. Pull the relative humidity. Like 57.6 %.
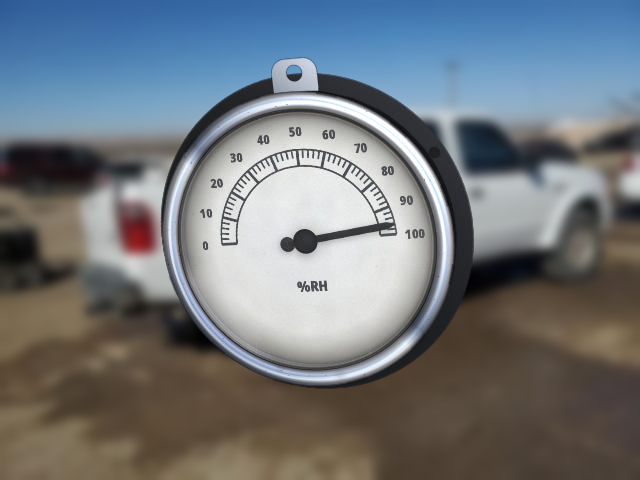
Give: 96 %
